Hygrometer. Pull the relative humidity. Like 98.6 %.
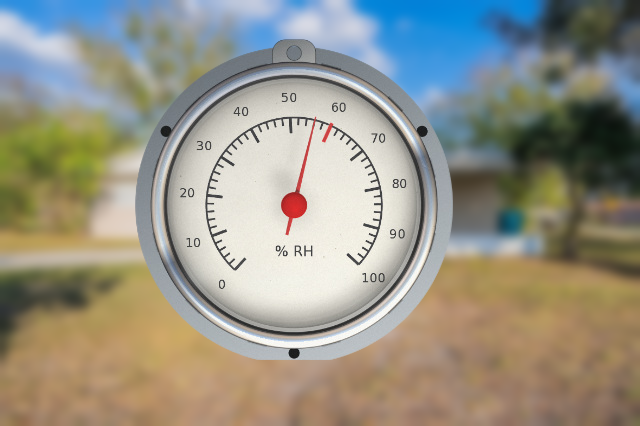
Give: 56 %
